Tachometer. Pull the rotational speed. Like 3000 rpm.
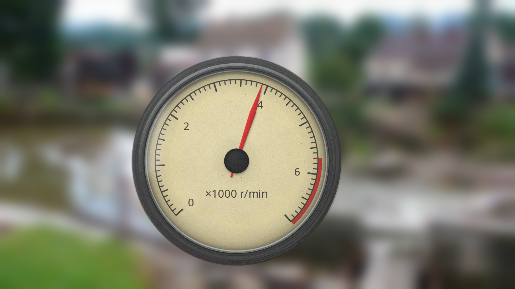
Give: 3900 rpm
